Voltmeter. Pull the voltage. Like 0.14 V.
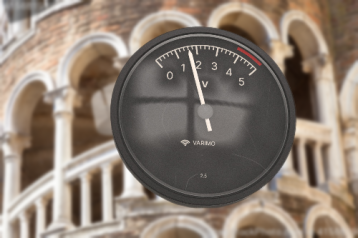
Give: 1.6 V
